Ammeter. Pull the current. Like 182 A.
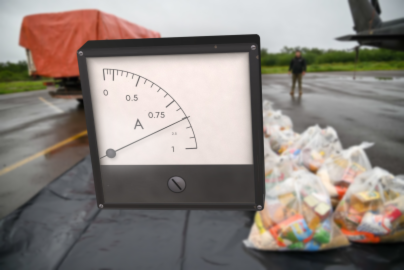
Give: 0.85 A
